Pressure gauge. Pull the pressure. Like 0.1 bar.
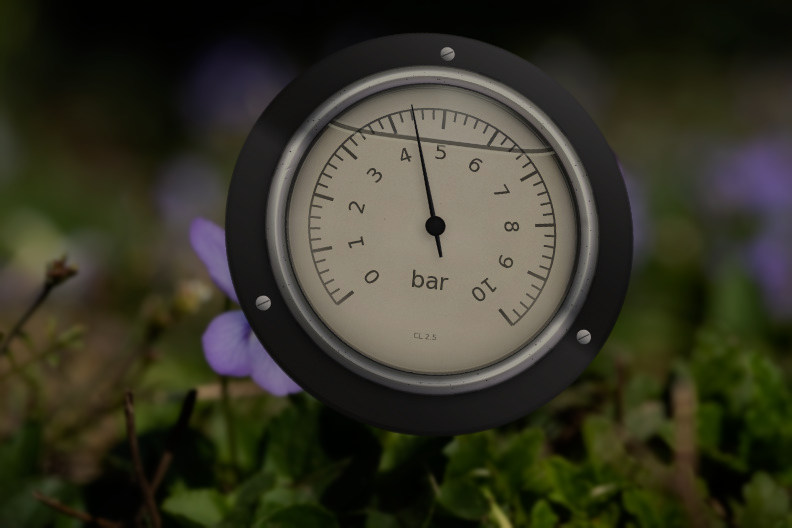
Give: 4.4 bar
